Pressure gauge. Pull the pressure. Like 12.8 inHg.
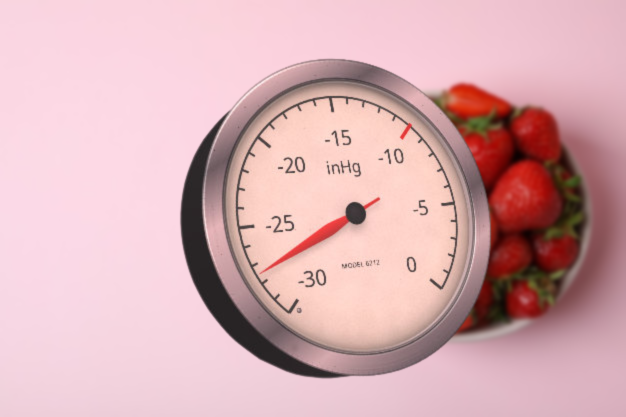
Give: -27.5 inHg
